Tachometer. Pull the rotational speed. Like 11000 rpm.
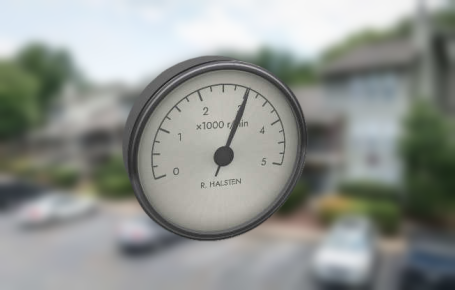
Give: 3000 rpm
